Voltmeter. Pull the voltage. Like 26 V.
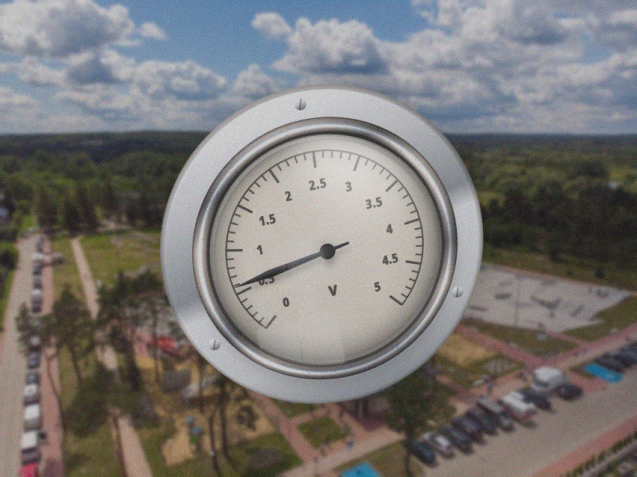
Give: 0.6 V
